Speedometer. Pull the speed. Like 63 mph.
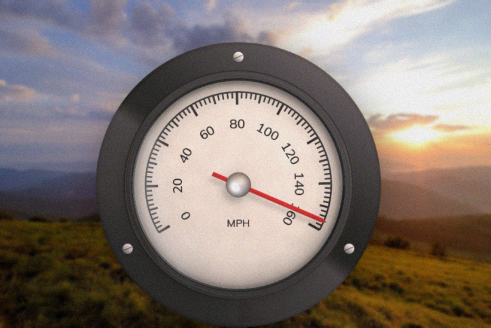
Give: 156 mph
